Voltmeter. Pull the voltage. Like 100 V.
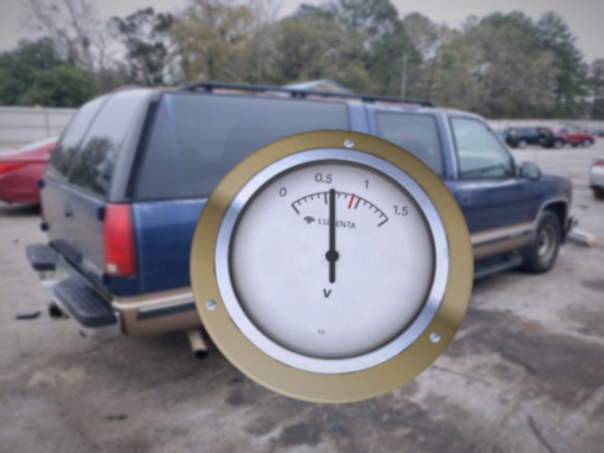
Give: 0.6 V
